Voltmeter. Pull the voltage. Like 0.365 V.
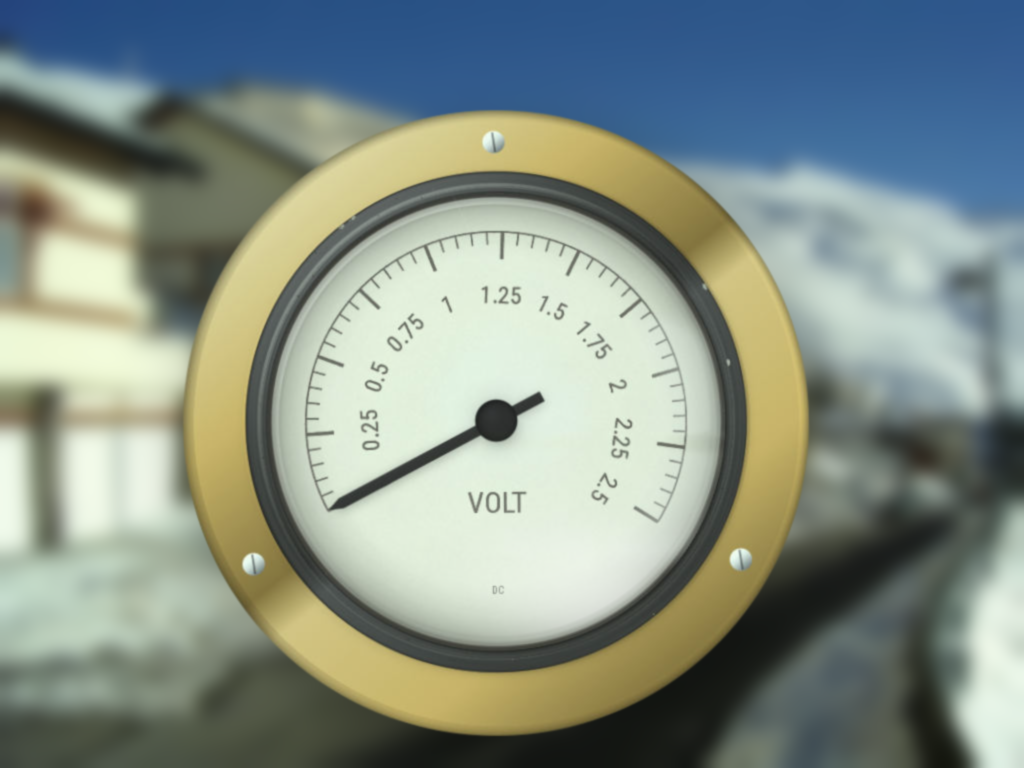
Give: 0 V
